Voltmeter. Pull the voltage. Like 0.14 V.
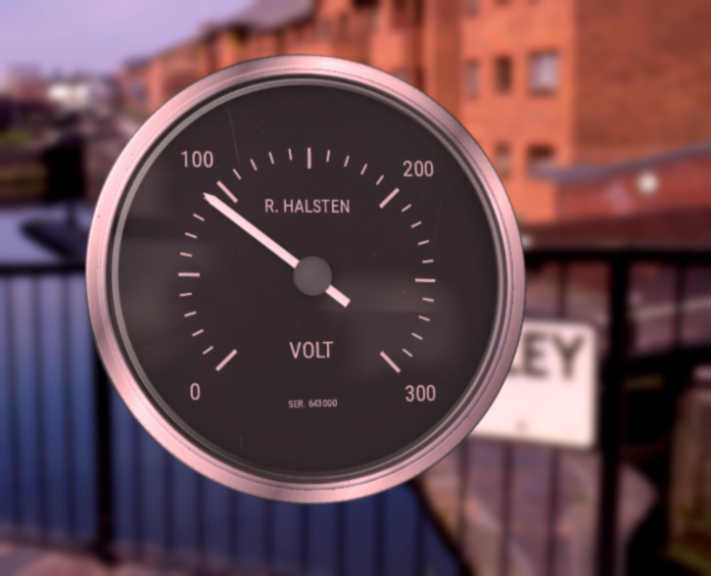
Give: 90 V
